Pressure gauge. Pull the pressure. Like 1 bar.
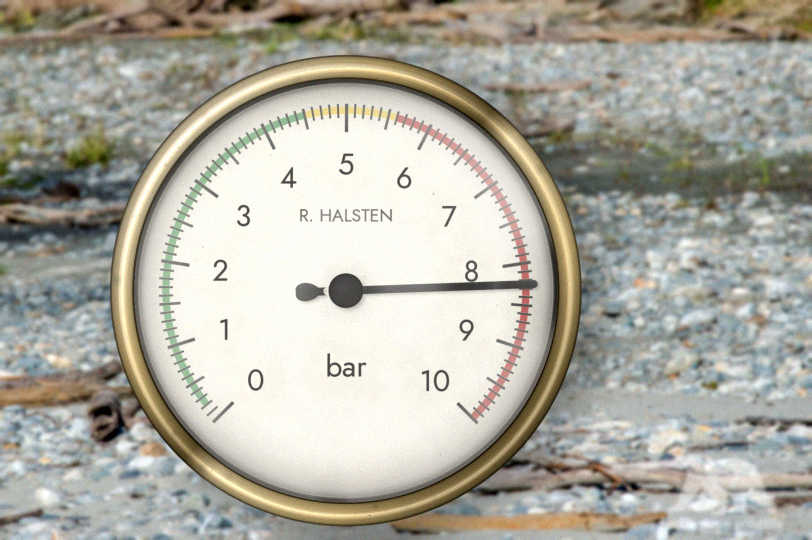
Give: 8.25 bar
